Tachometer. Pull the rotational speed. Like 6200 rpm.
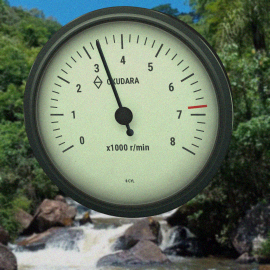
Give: 3400 rpm
